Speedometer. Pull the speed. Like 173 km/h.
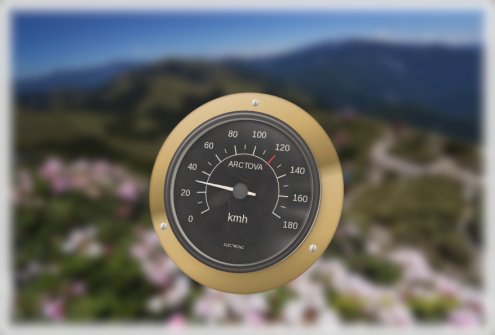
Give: 30 km/h
